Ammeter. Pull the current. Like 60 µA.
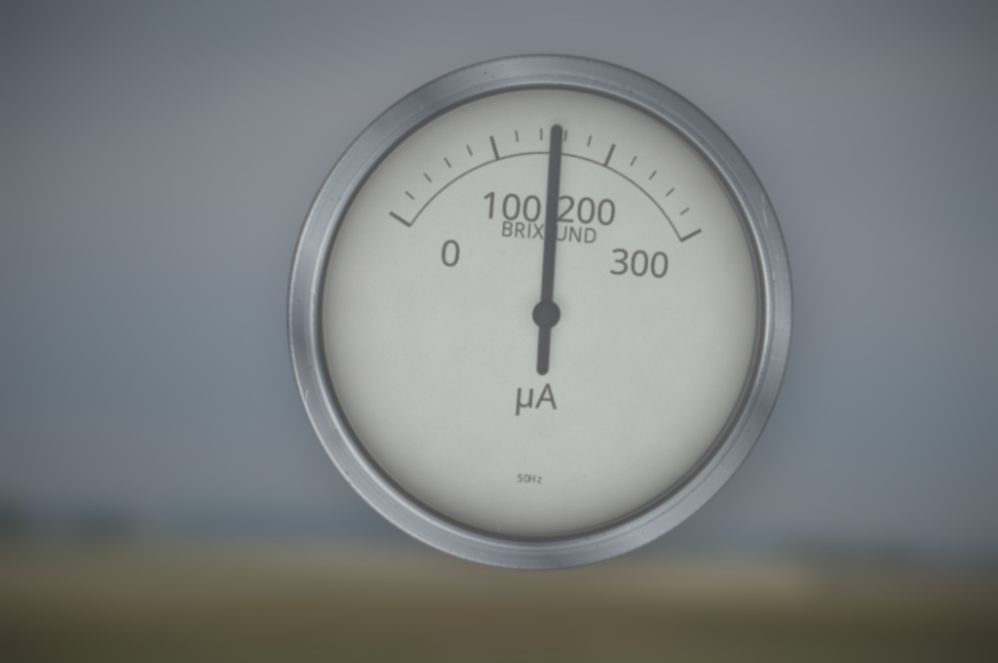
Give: 150 µA
